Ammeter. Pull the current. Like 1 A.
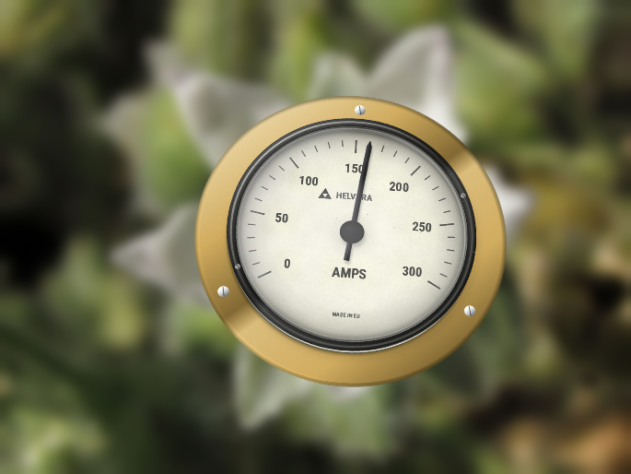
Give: 160 A
